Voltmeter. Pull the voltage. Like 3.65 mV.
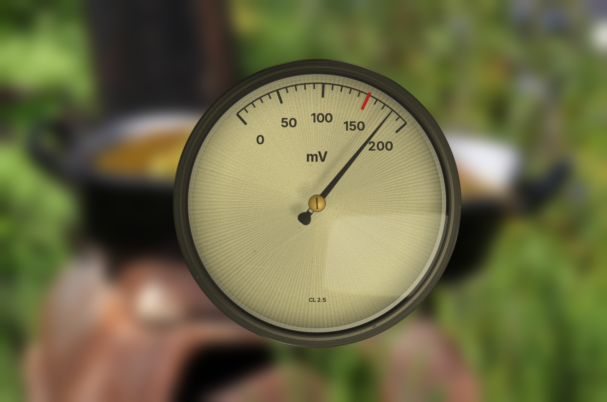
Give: 180 mV
